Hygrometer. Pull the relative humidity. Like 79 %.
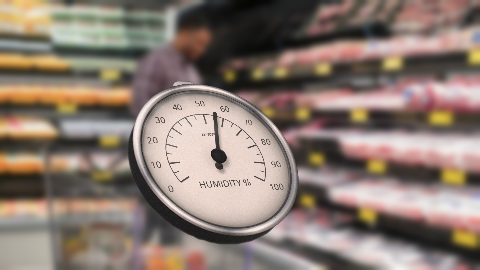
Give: 55 %
